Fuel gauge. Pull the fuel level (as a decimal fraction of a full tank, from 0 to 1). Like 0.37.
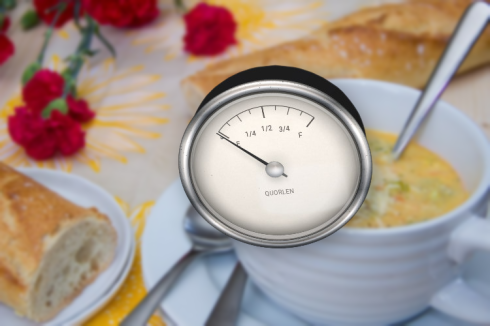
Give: 0
